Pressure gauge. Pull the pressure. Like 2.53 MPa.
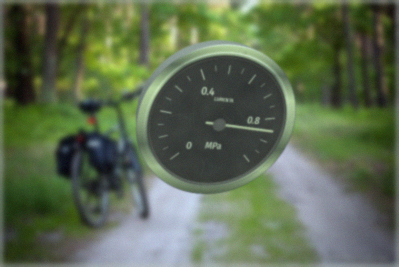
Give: 0.85 MPa
